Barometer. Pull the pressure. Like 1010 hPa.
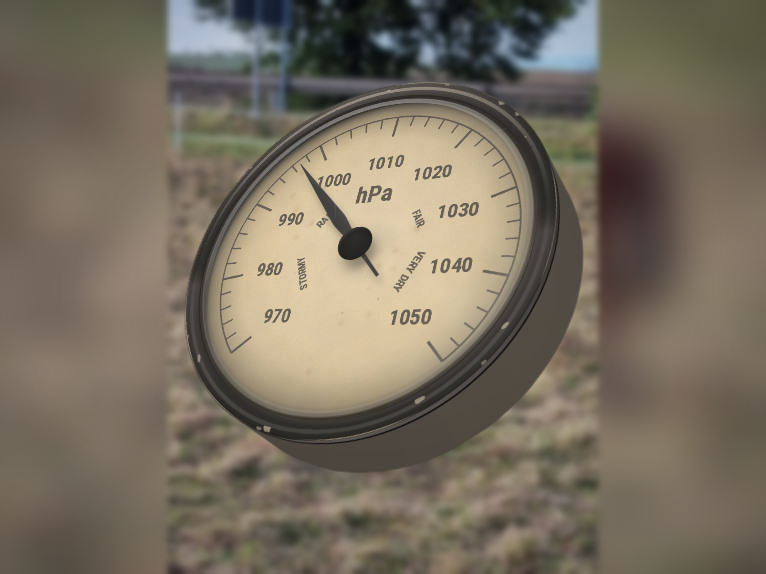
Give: 997 hPa
